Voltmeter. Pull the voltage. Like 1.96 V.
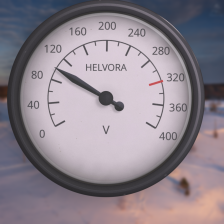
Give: 100 V
